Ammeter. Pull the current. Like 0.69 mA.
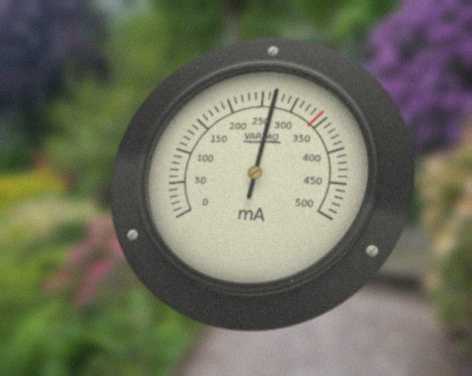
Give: 270 mA
